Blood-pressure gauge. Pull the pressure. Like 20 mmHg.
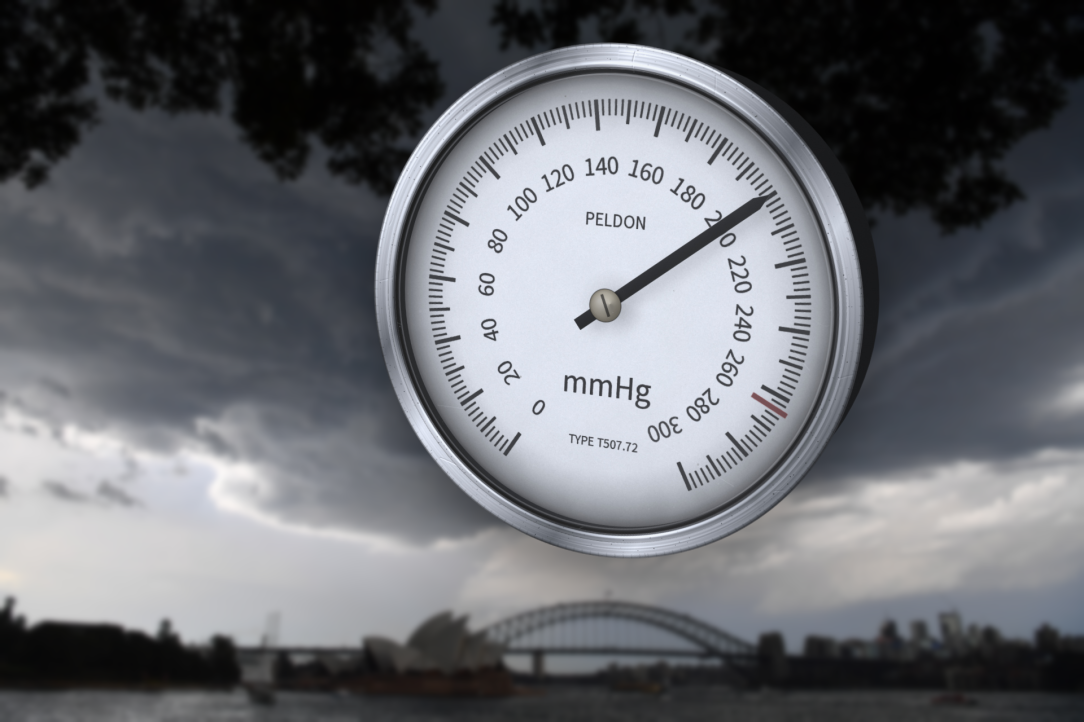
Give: 200 mmHg
